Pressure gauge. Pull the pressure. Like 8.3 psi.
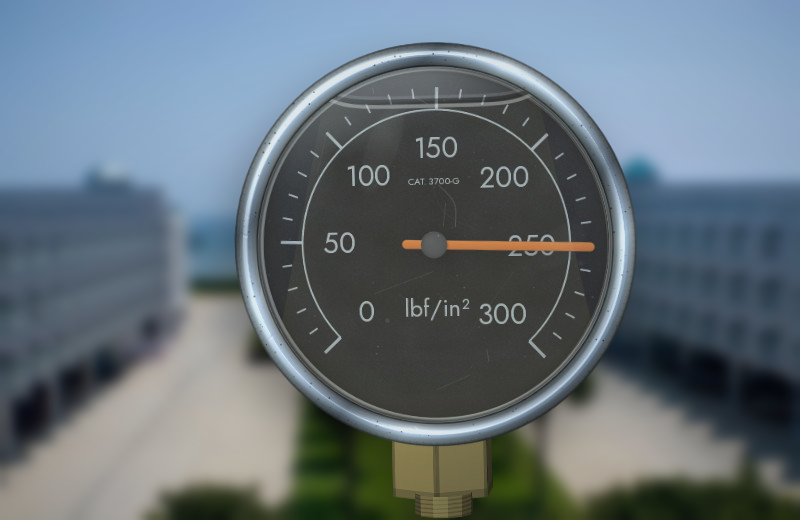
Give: 250 psi
